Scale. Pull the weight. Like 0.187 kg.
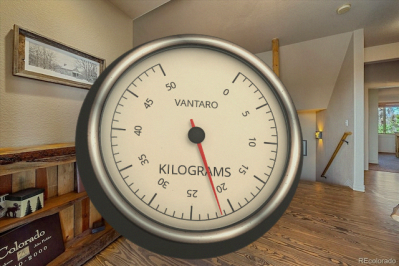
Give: 21.5 kg
